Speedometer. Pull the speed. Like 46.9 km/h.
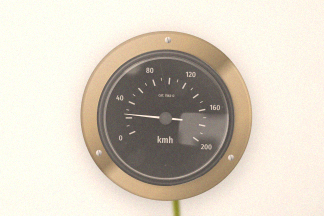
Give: 25 km/h
